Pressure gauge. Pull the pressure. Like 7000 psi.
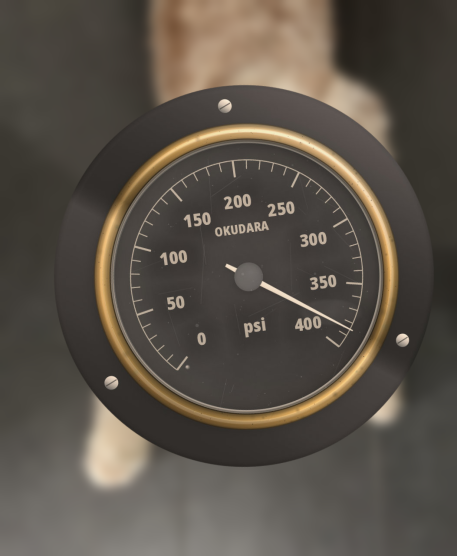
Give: 385 psi
